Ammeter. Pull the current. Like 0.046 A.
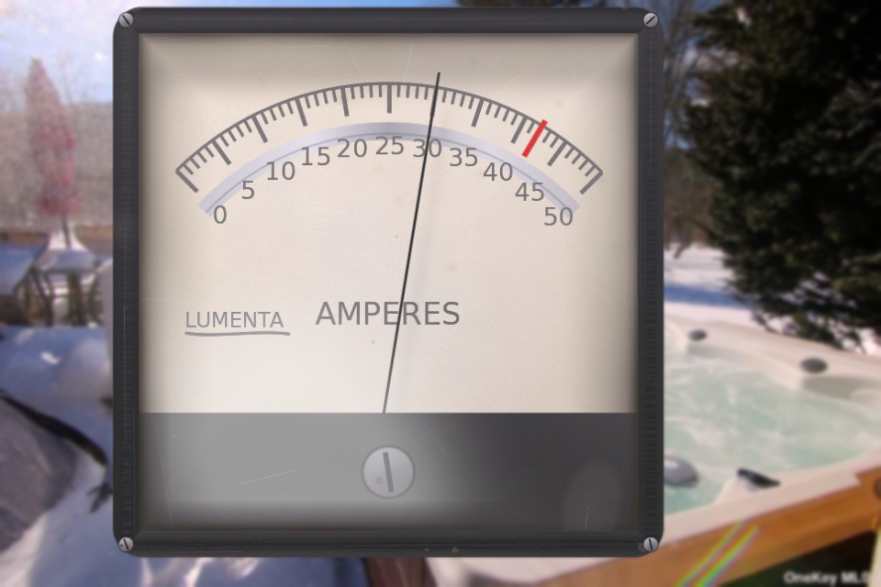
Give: 30 A
